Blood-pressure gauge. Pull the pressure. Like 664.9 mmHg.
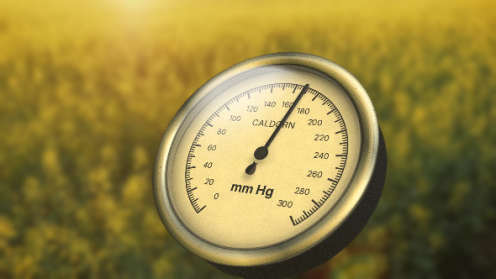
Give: 170 mmHg
